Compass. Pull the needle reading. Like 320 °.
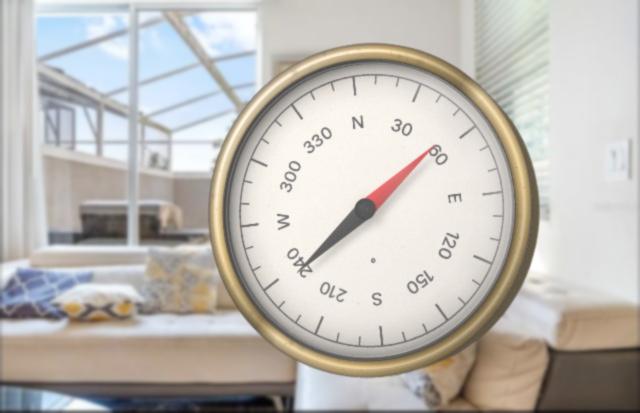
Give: 55 °
